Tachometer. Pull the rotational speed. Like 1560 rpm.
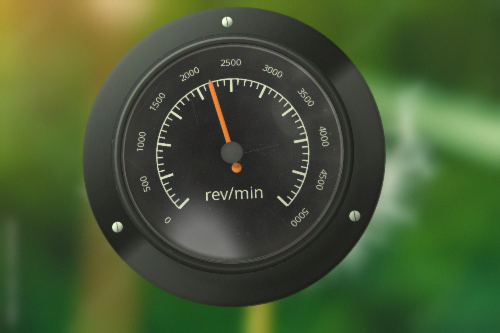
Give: 2200 rpm
